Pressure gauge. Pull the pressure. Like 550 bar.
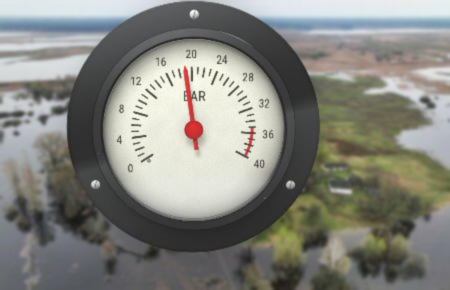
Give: 19 bar
